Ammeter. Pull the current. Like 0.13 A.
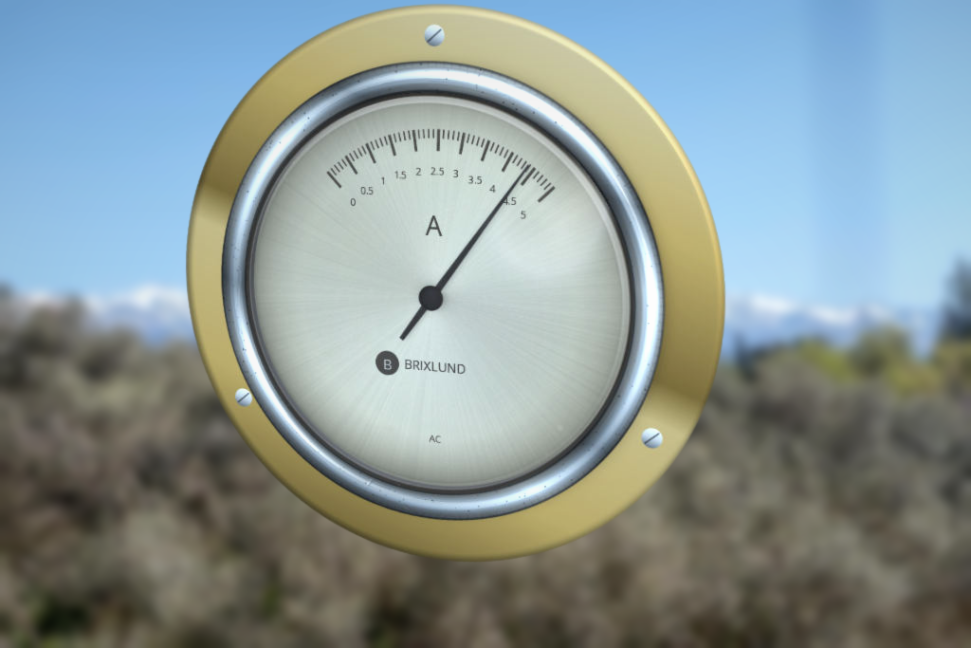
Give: 4.4 A
